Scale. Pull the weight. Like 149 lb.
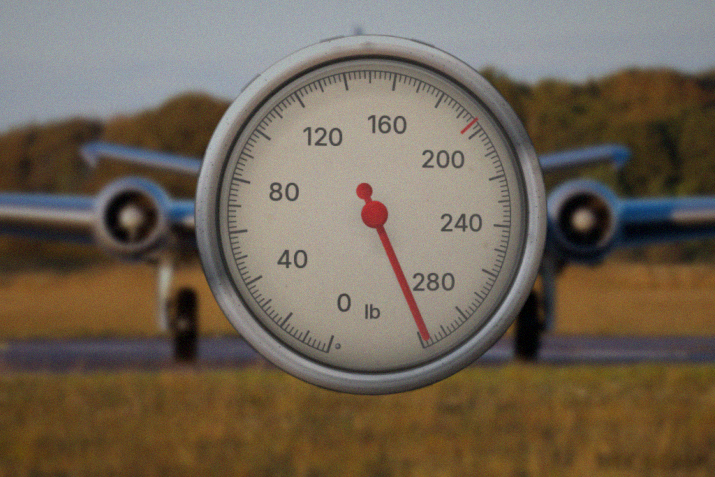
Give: 298 lb
